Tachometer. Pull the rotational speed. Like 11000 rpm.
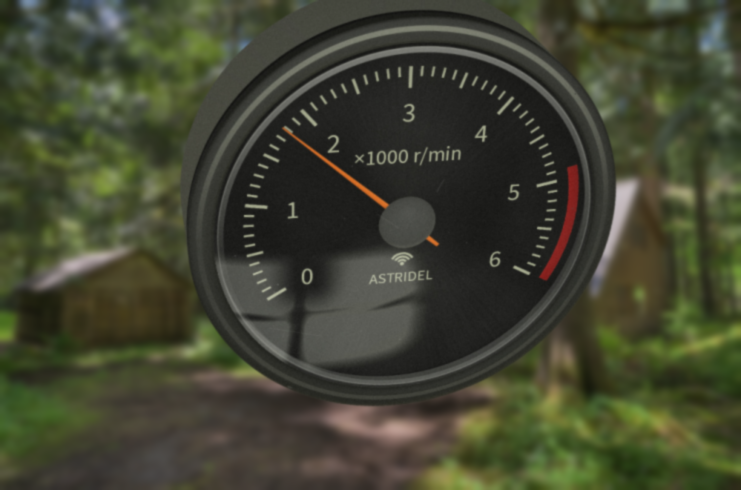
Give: 1800 rpm
